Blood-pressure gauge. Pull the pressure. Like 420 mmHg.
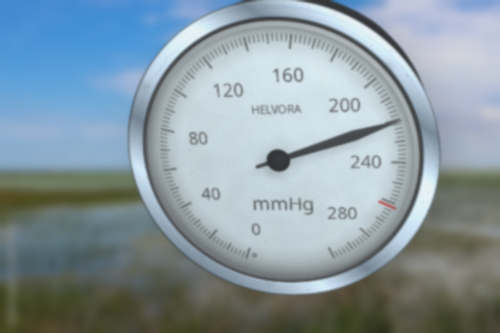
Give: 220 mmHg
